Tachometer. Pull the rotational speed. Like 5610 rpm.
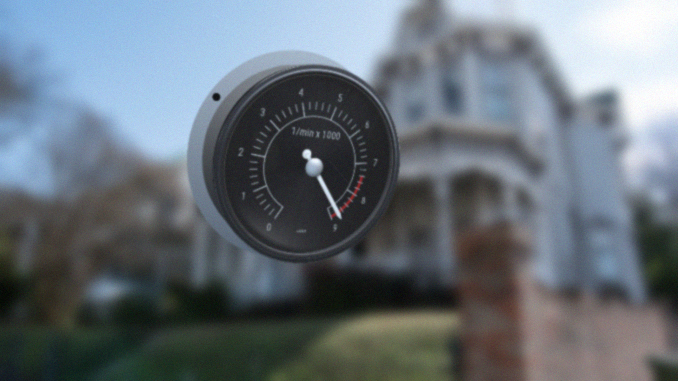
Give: 8800 rpm
